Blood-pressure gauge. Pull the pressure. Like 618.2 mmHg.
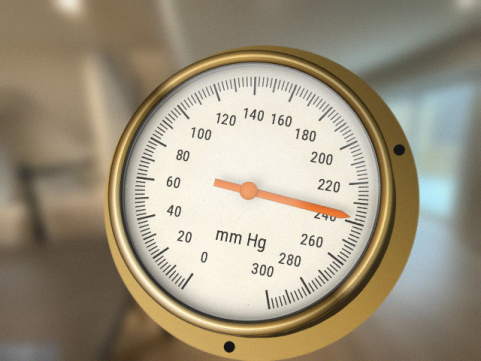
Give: 238 mmHg
